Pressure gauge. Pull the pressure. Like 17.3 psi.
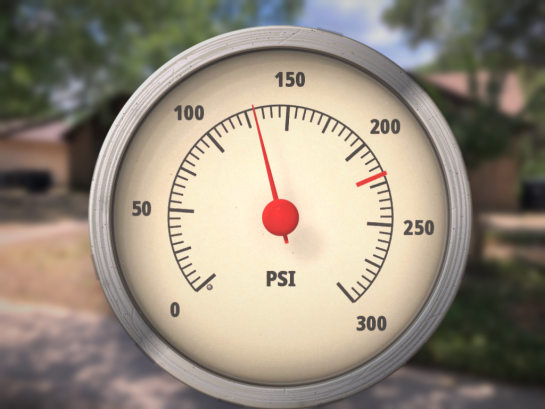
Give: 130 psi
